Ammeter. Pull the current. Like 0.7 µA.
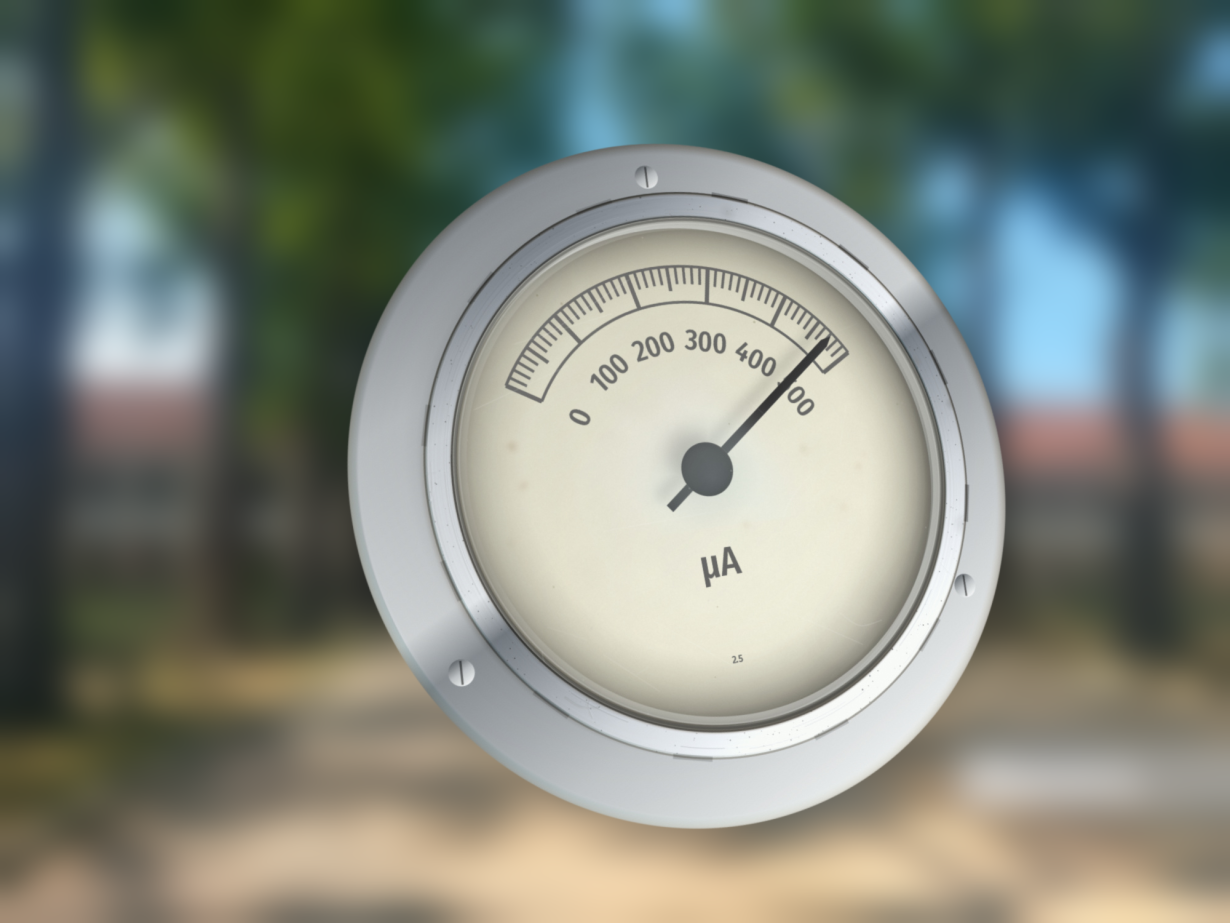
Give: 470 µA
